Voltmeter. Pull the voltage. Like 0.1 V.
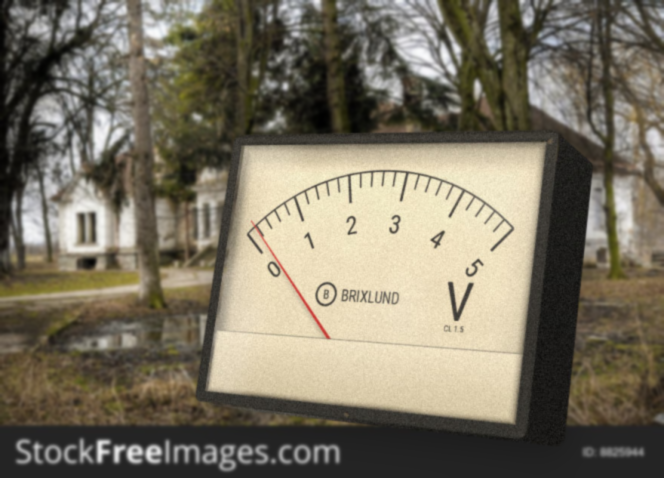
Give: 0.2 V
